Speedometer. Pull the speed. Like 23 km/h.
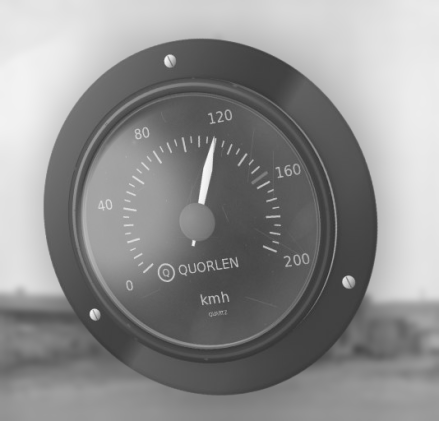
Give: 120 km/h
